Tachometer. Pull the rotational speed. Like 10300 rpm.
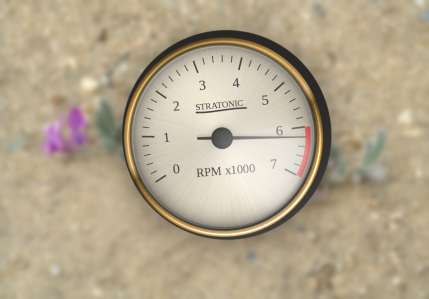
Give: 6200 rpm
